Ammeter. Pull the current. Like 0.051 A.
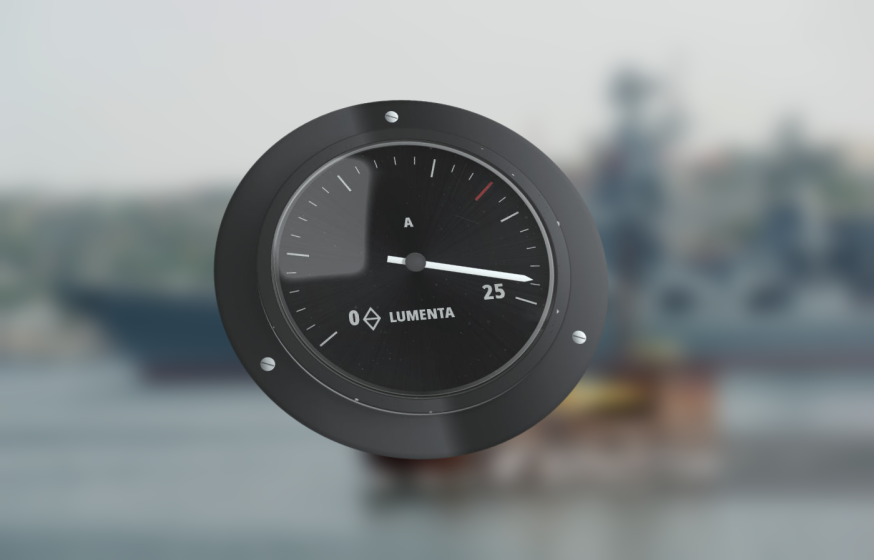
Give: 24 A
